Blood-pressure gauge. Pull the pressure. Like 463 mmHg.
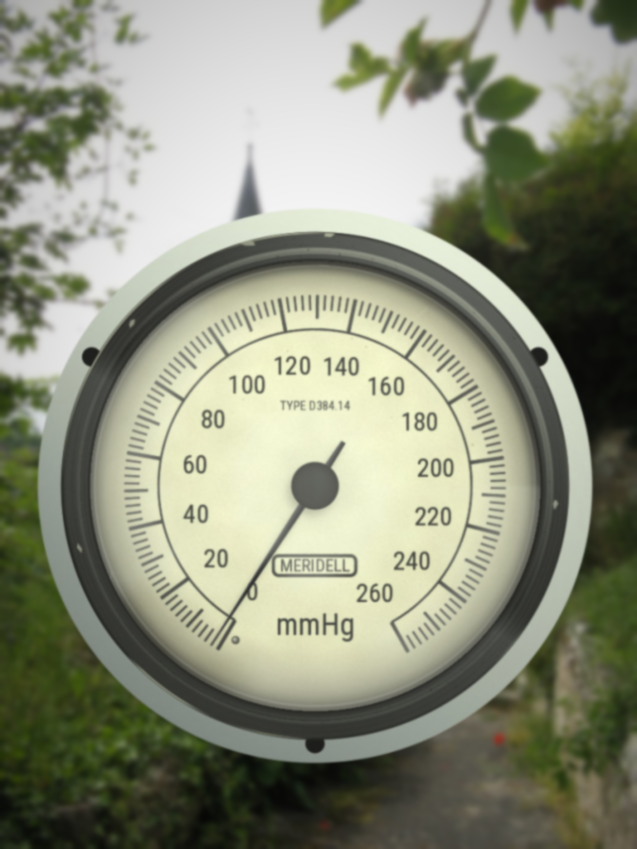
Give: 2 mmHg
